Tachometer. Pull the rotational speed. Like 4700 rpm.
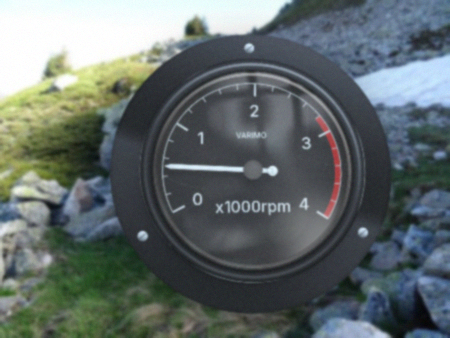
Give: 500 rpm
